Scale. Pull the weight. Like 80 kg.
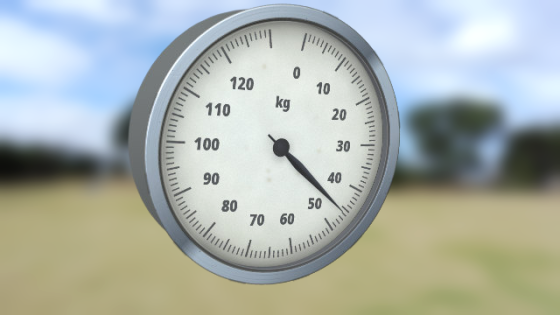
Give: 46 kg
